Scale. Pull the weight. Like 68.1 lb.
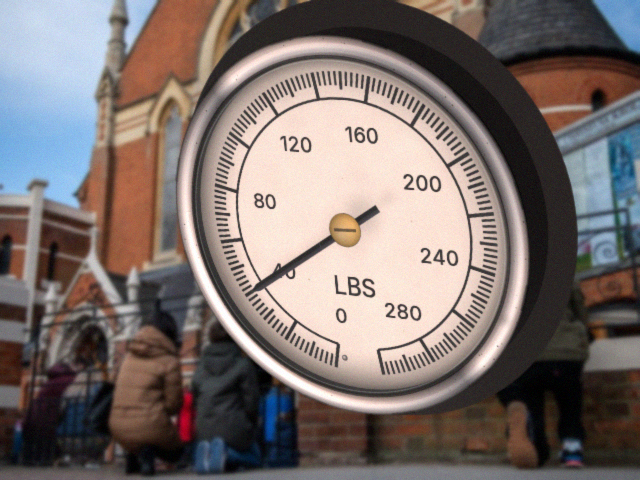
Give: 40 lb
